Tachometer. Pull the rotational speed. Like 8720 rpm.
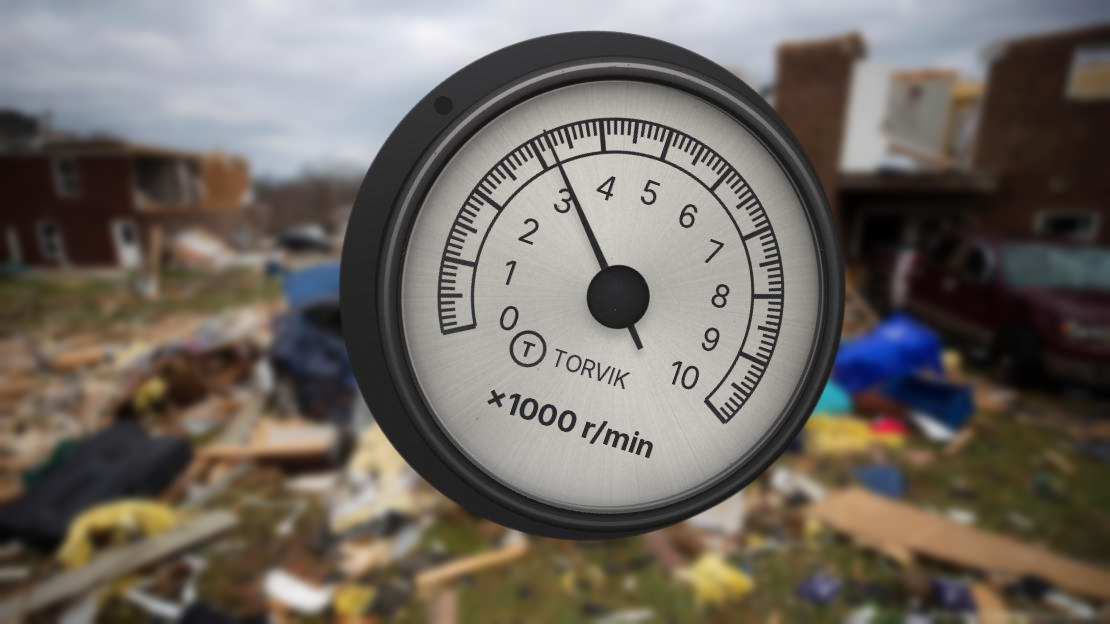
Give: 3200 rpm
